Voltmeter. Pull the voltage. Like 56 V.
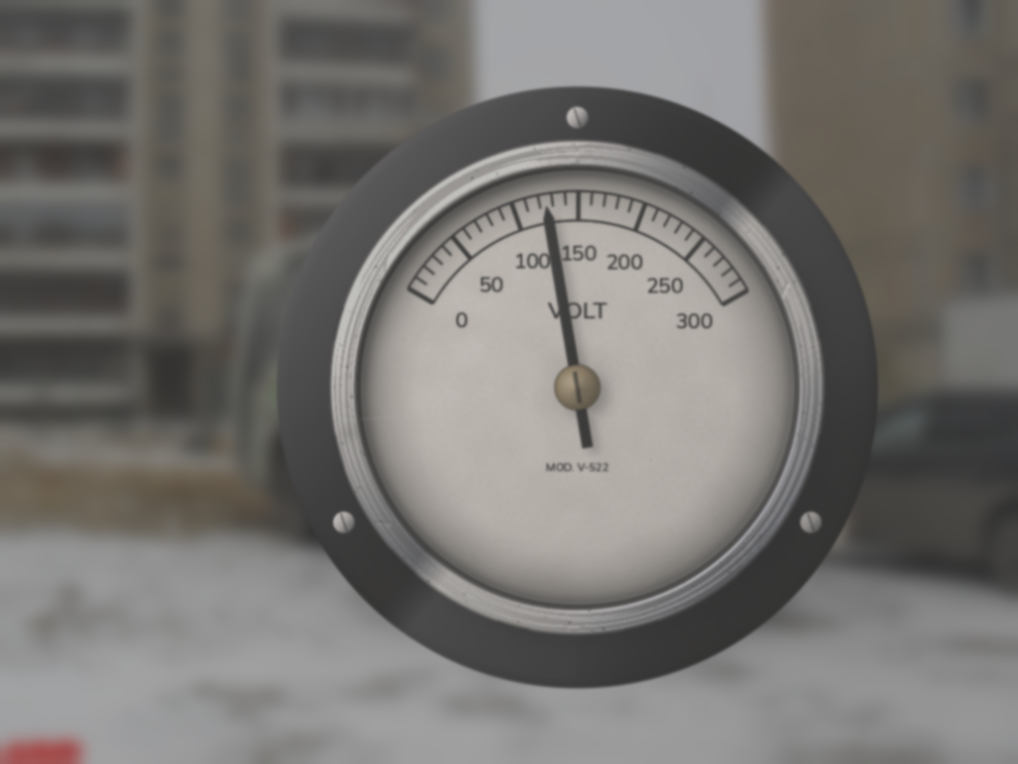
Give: 125 V
